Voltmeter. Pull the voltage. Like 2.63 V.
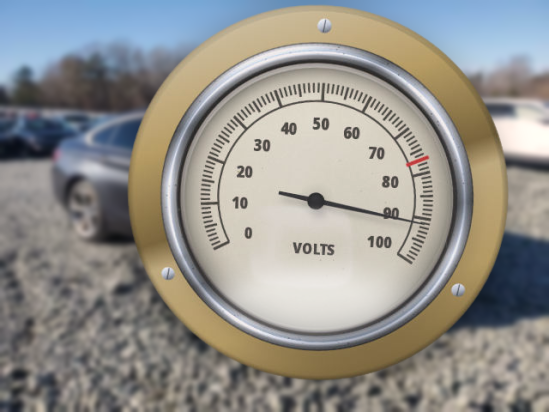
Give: 91 V
